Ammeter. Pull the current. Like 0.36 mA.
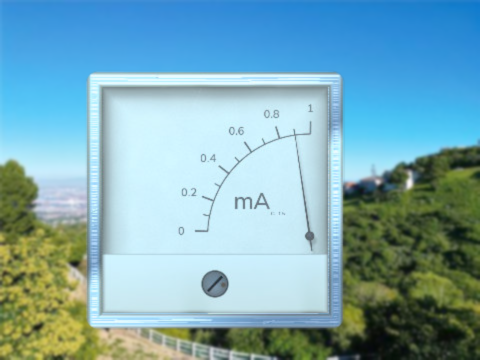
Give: 0.9 mA
